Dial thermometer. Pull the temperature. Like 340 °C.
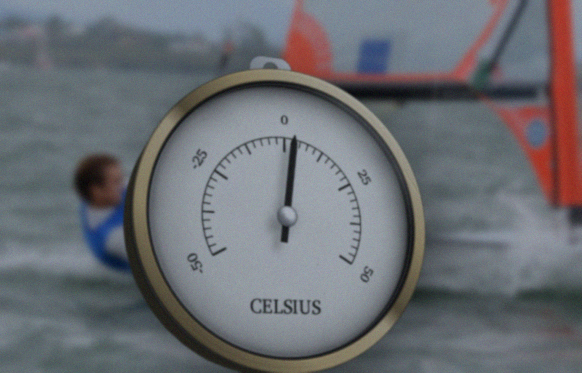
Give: 2.5 °C
